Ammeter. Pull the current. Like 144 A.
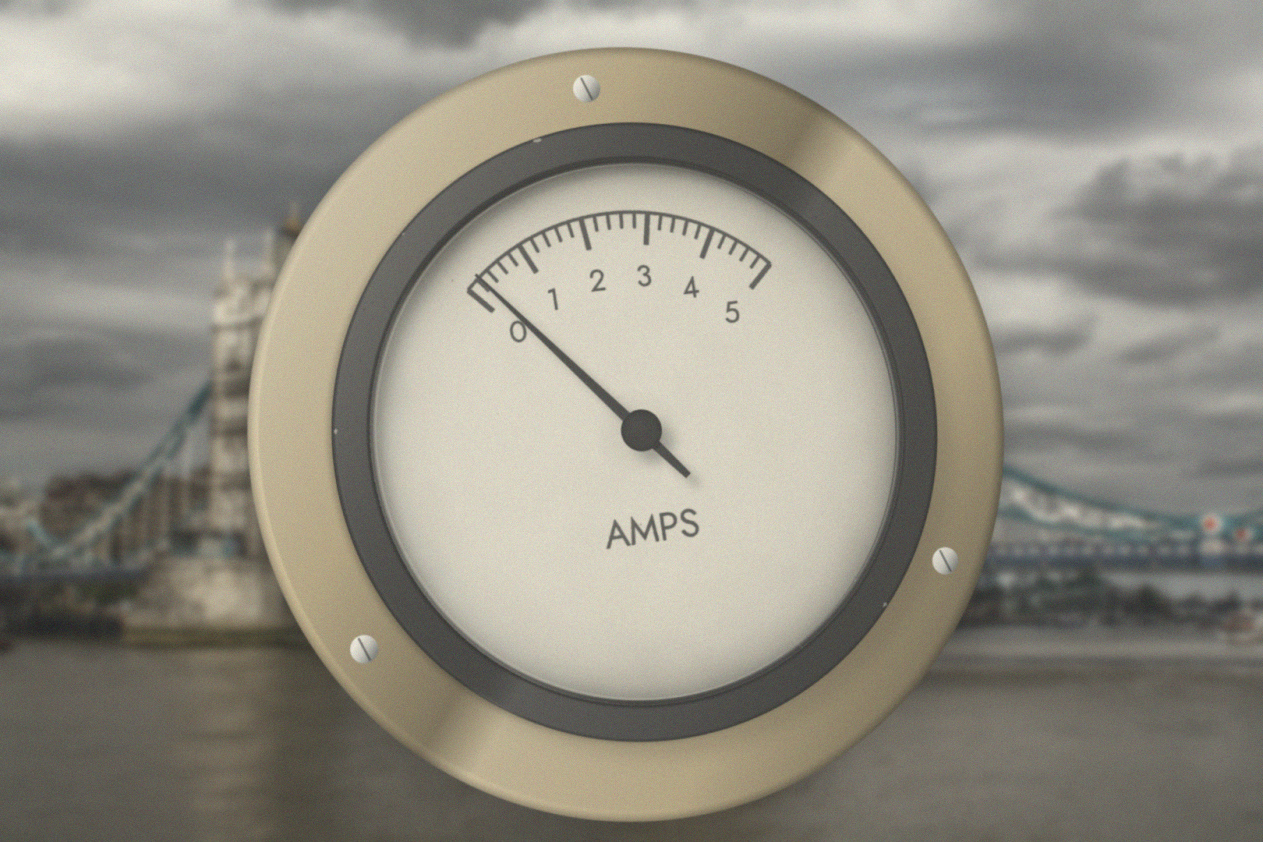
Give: 0.2 A
